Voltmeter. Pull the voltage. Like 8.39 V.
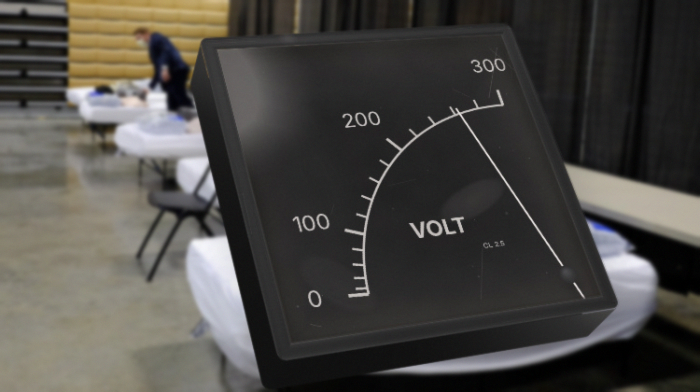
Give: 260 V
